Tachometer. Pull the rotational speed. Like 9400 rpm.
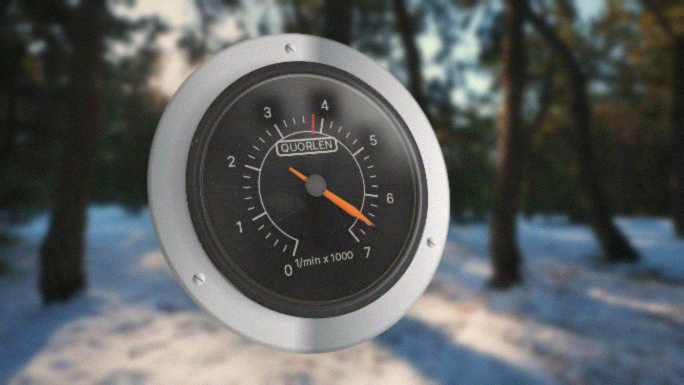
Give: 6600 rpm
